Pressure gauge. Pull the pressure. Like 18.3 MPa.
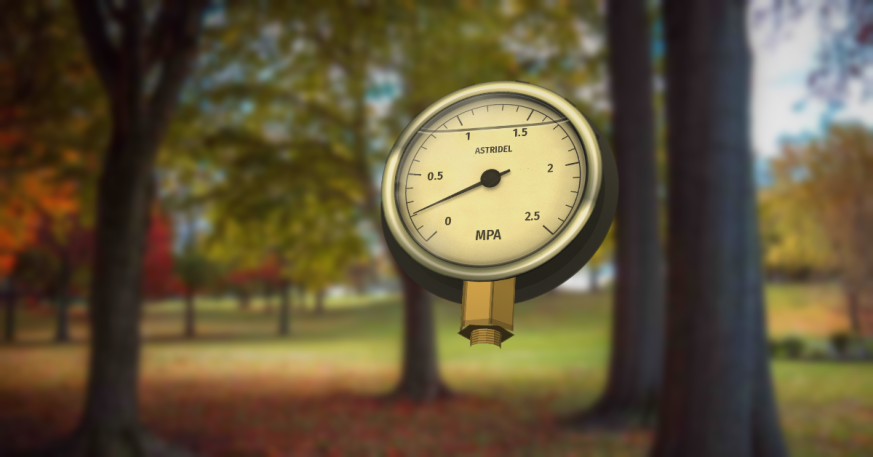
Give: 0.2 MPa
